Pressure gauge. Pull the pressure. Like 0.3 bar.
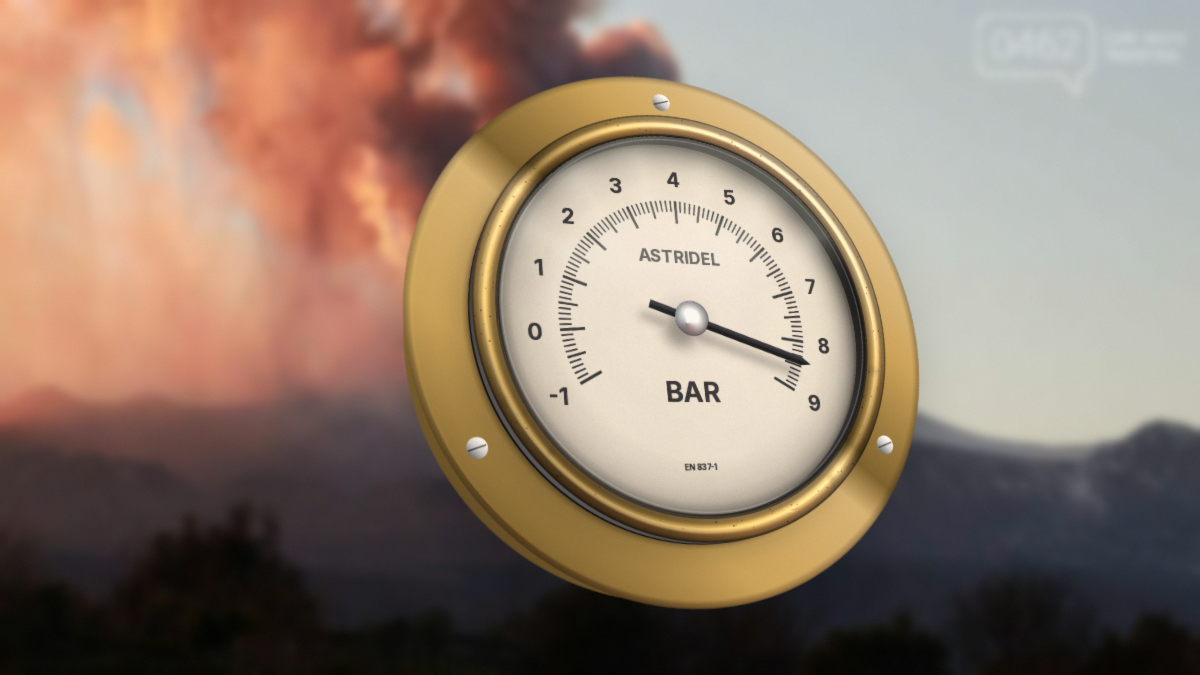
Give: 8.5 bar
